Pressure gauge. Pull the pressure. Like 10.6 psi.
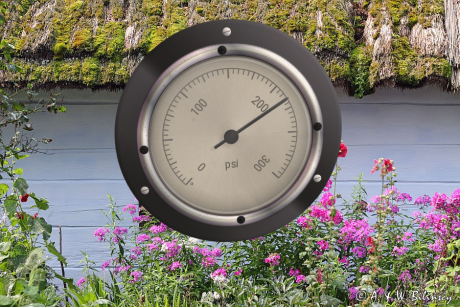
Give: 215 psi
